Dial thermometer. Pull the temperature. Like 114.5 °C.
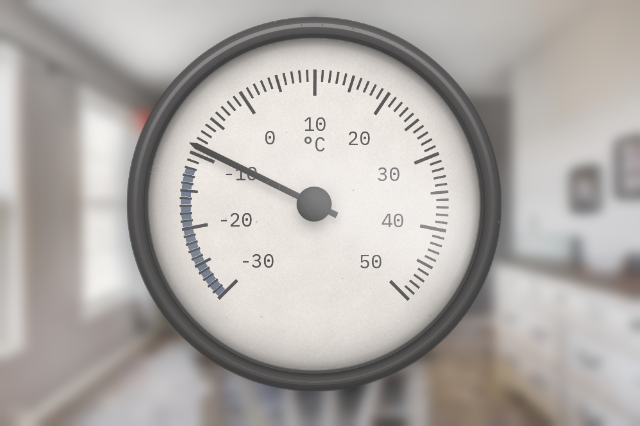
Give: -9 °C
